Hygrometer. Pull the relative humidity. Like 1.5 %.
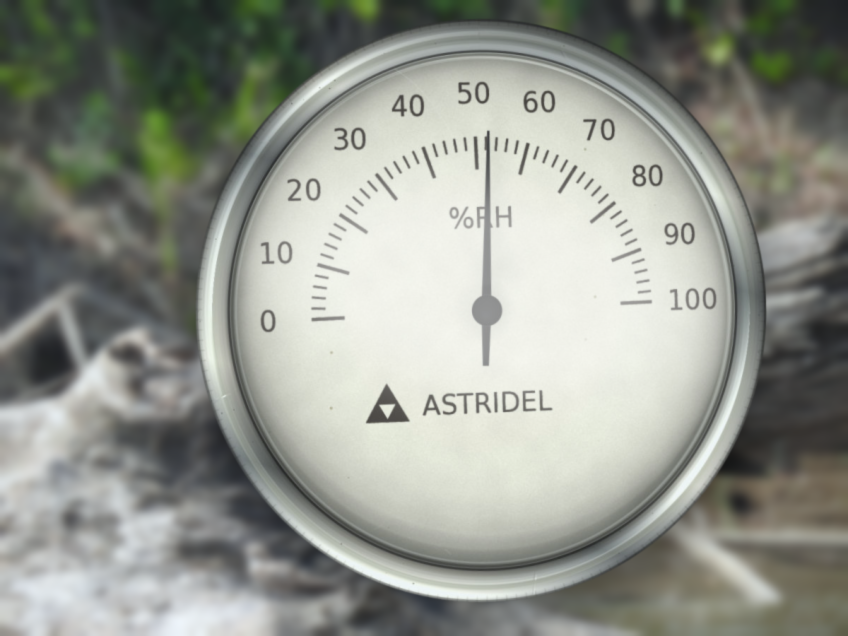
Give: 52 %
